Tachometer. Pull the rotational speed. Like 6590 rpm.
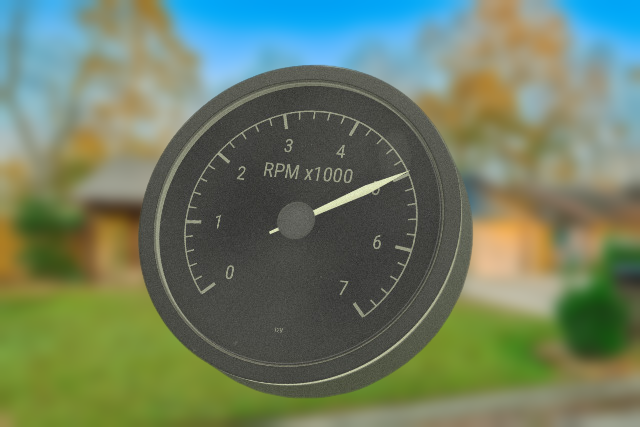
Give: 5000 rpm
